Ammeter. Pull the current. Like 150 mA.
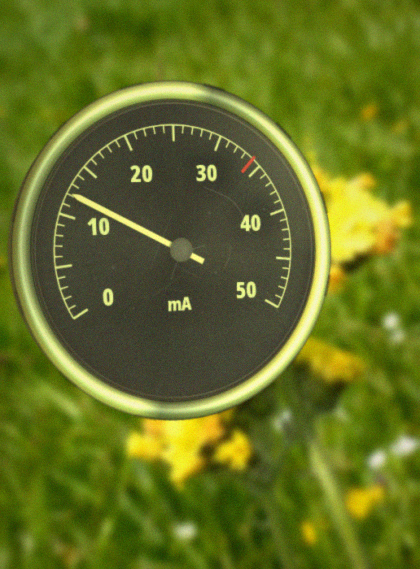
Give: 12 mA
